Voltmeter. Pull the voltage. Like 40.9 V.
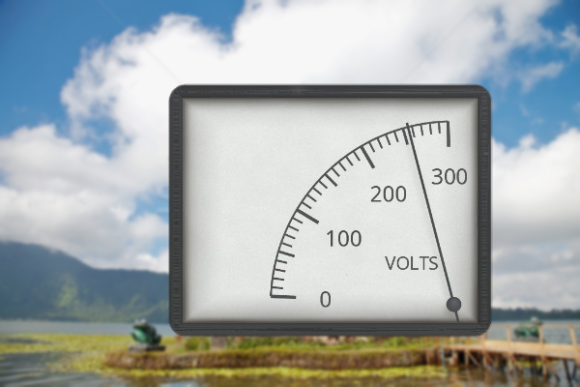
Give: 255 V
